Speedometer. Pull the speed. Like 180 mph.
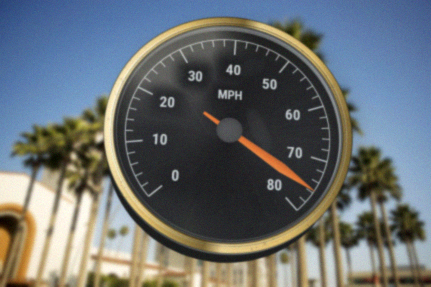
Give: 76 mph
